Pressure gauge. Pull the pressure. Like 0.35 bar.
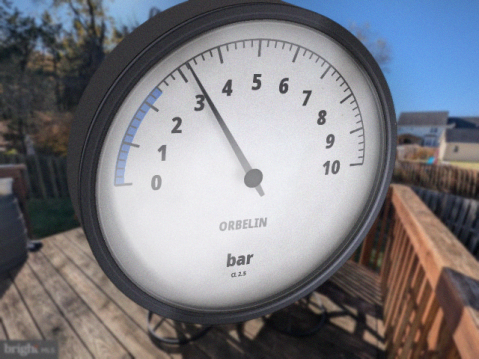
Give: 3.2 bar
